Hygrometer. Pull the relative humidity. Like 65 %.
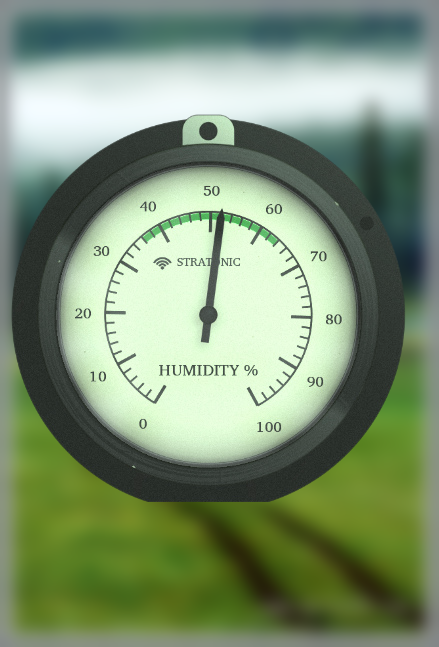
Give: 52 %
